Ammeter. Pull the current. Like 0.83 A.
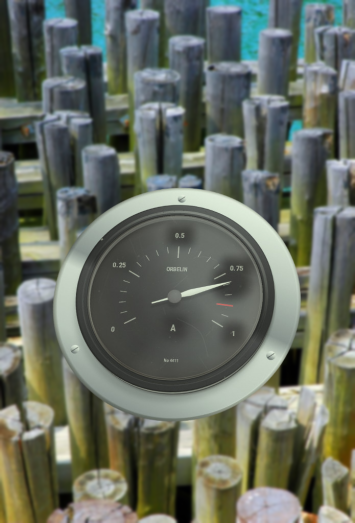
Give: 0.8 A
